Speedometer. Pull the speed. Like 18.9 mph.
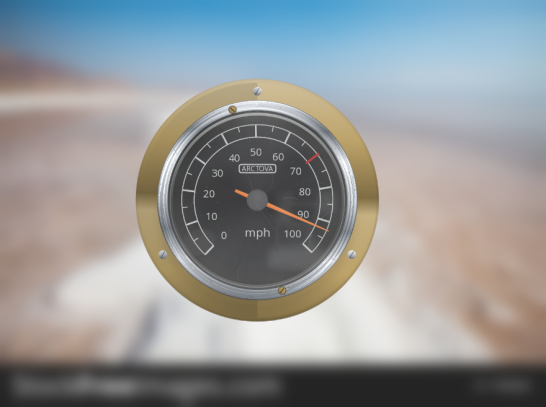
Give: 92.5 mph
